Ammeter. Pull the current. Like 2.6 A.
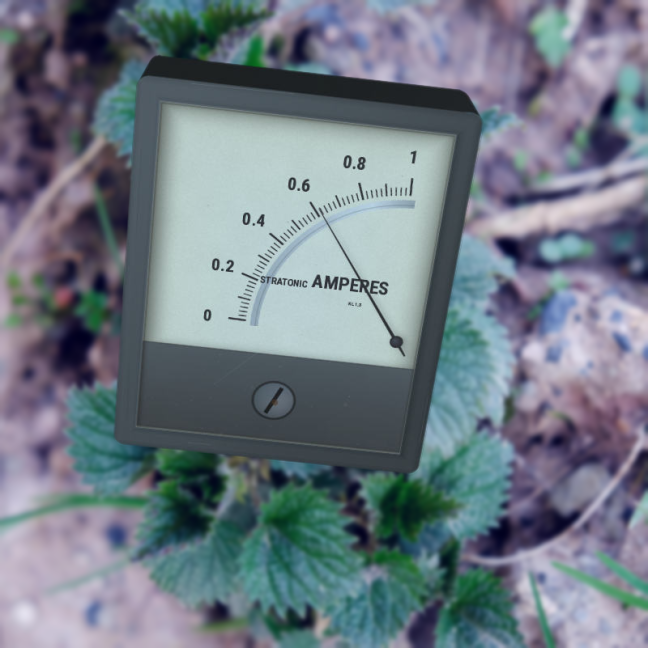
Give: 0.62 A
